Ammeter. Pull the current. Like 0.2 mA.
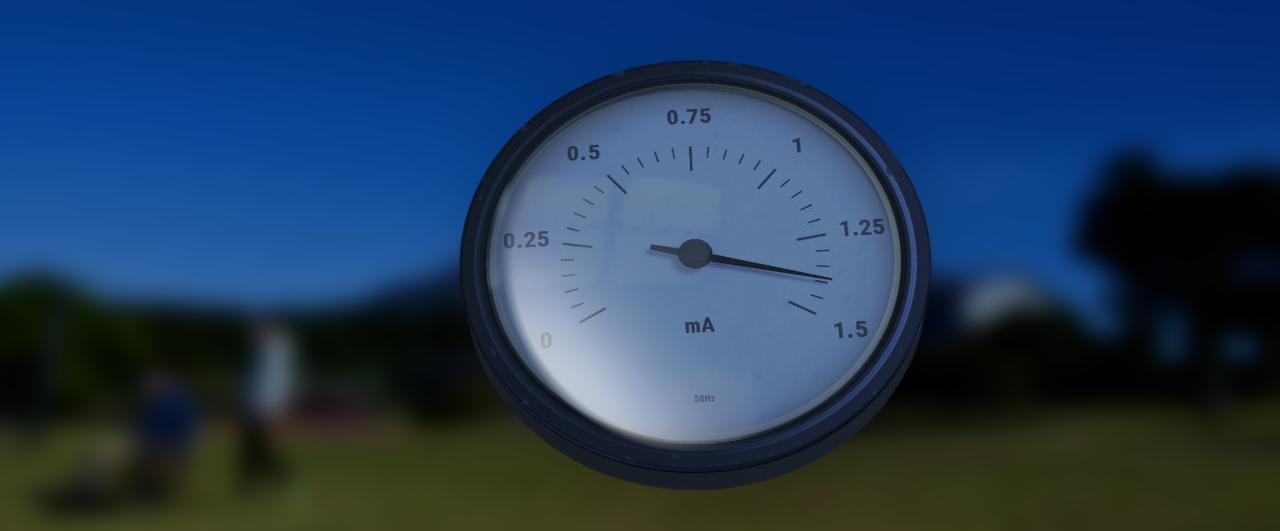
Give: 1.4 mA
